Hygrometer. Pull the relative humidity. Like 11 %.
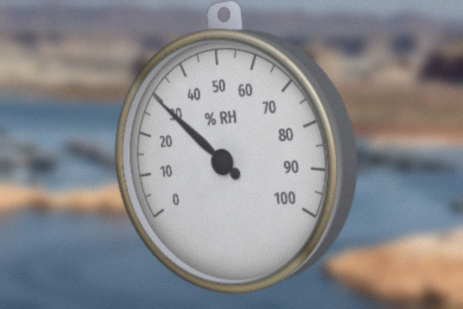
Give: 30 %
